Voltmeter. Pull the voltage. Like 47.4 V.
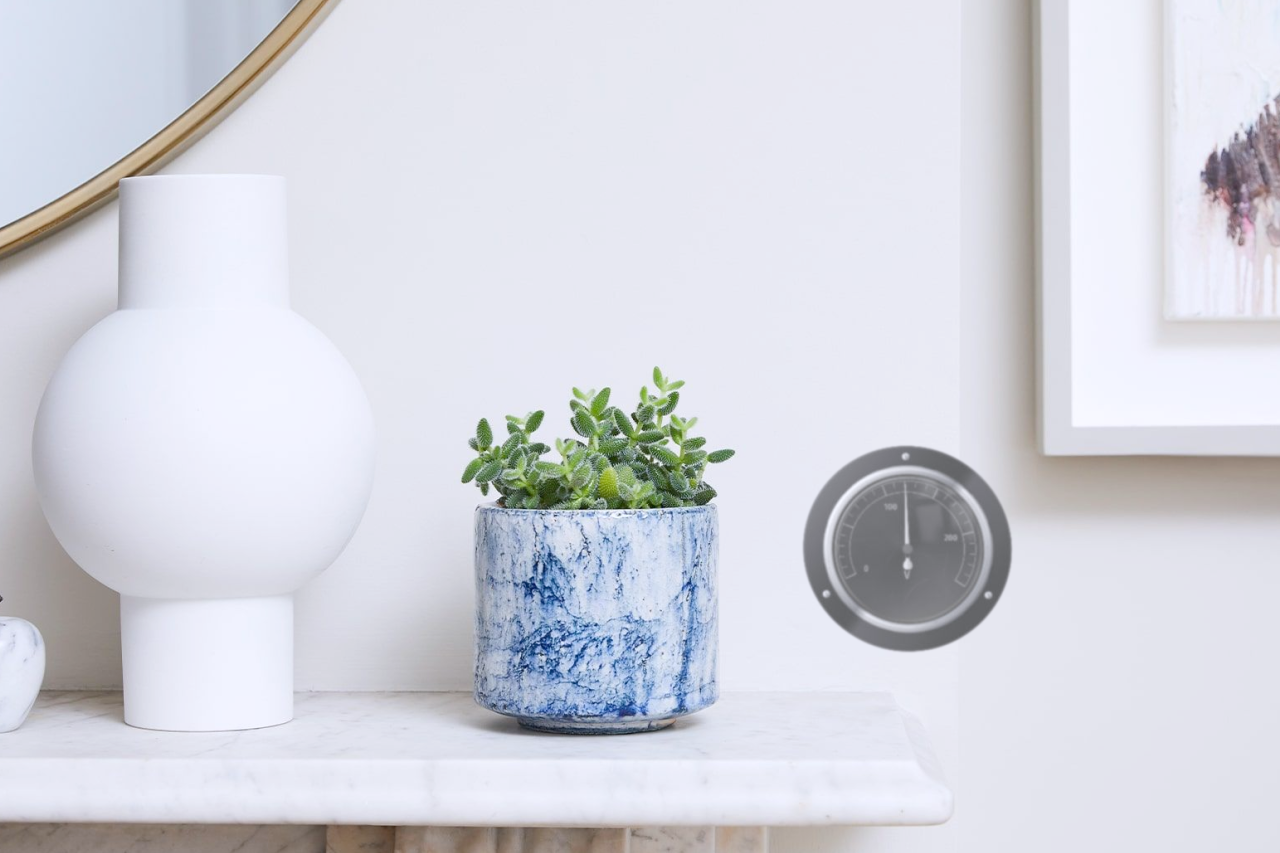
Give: 120 V
